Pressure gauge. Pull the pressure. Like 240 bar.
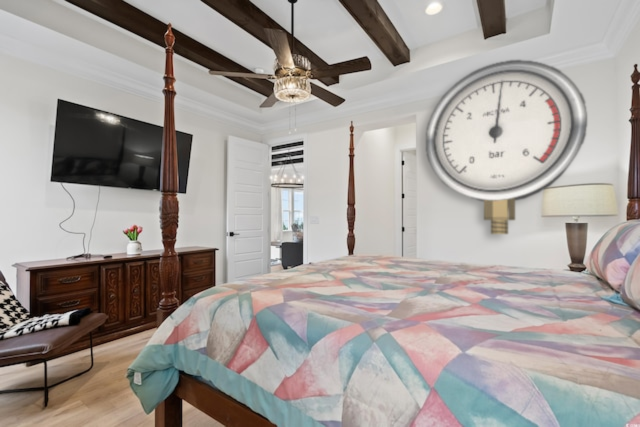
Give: 3.2 bar
